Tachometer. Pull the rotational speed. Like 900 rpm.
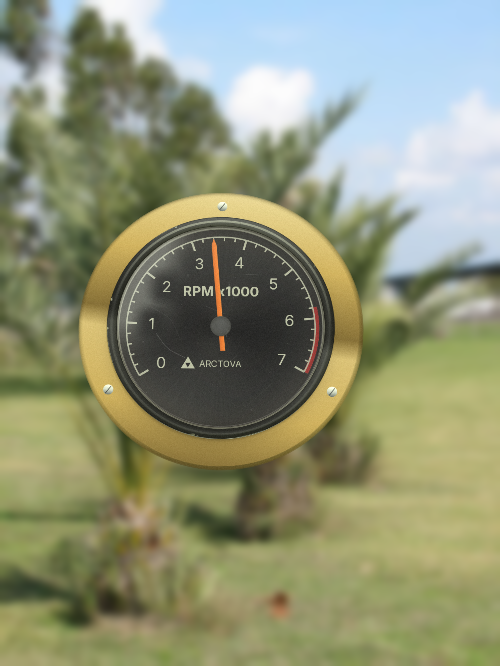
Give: 3400 rpm
